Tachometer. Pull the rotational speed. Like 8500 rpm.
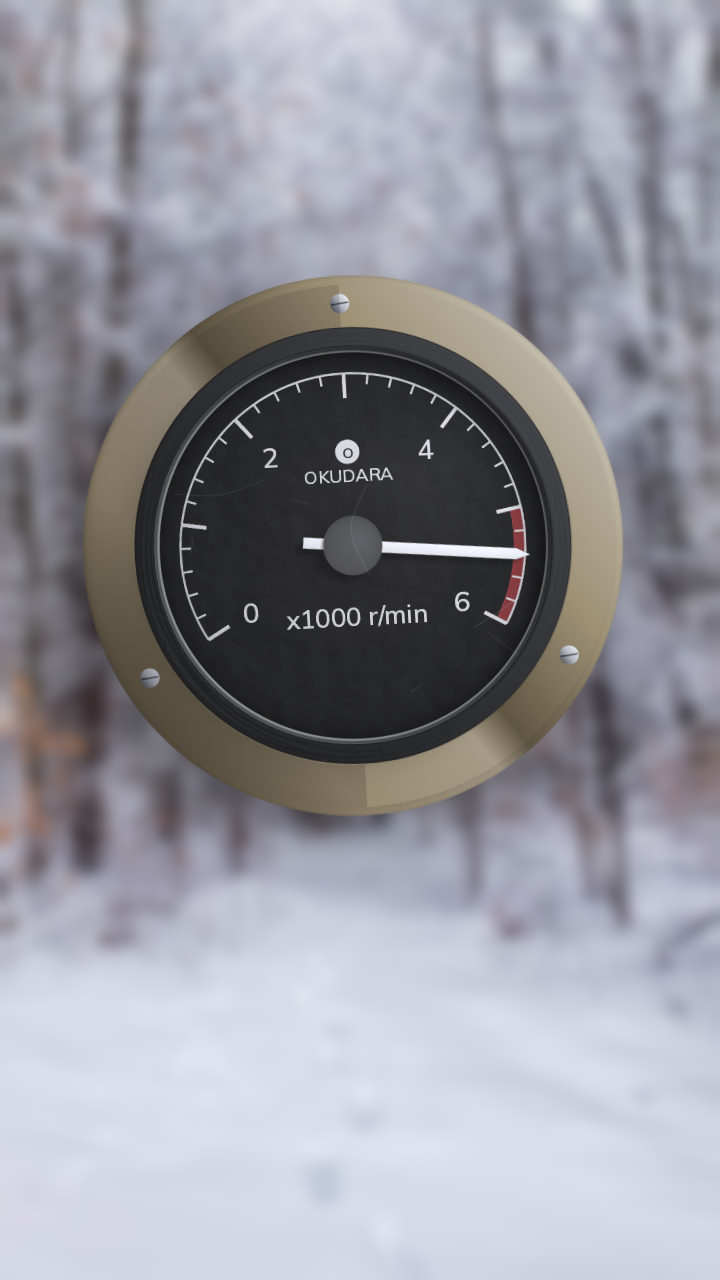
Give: 5400 rpm
